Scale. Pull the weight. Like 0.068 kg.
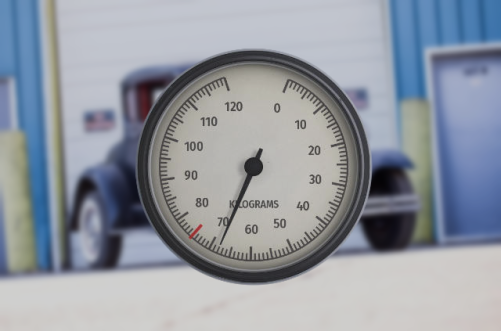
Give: 68 kg
